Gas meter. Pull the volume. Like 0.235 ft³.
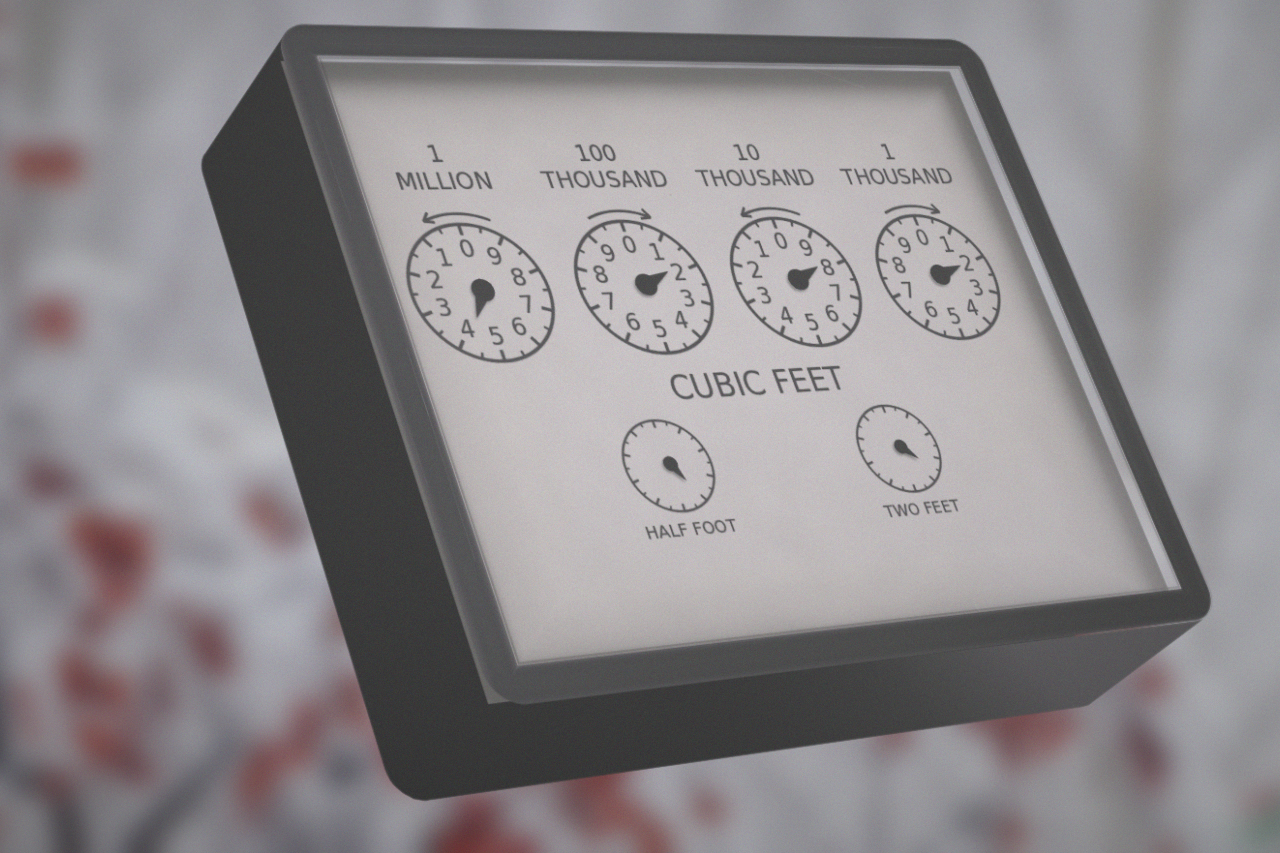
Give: 418200 ft³
